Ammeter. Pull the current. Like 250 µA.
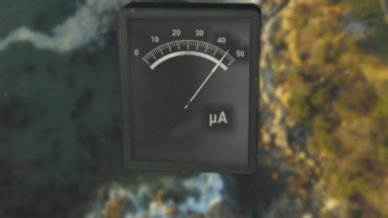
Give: 45 µA
